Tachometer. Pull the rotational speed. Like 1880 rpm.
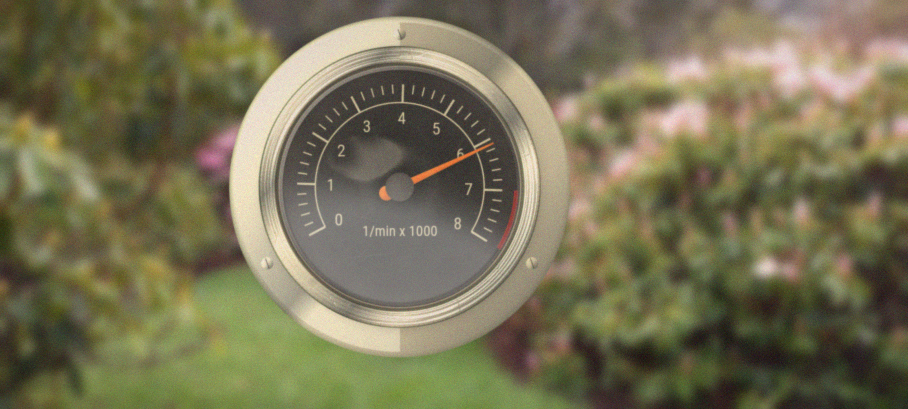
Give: 6100 rpm
